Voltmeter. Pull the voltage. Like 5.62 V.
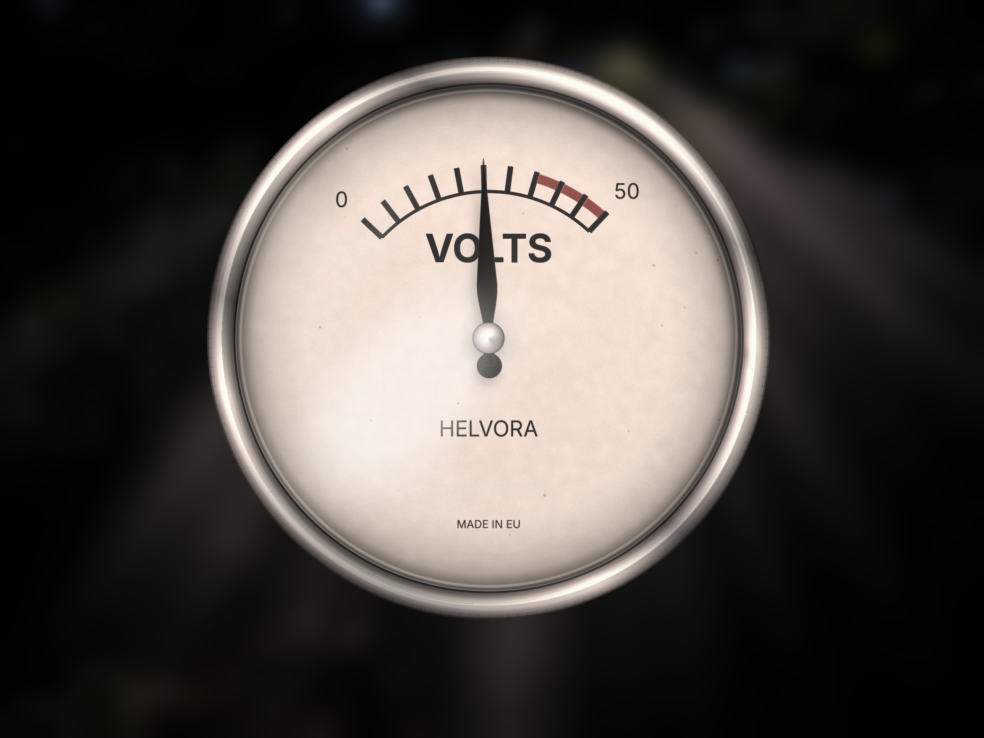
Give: 25 V
